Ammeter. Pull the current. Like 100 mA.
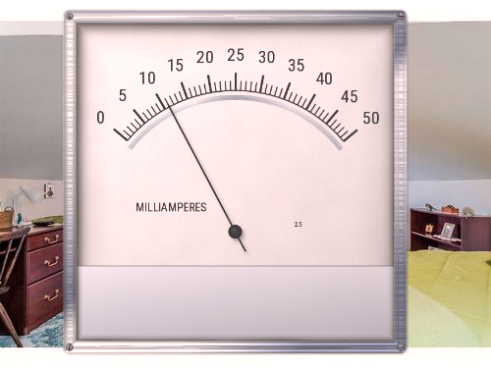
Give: 11 mA
